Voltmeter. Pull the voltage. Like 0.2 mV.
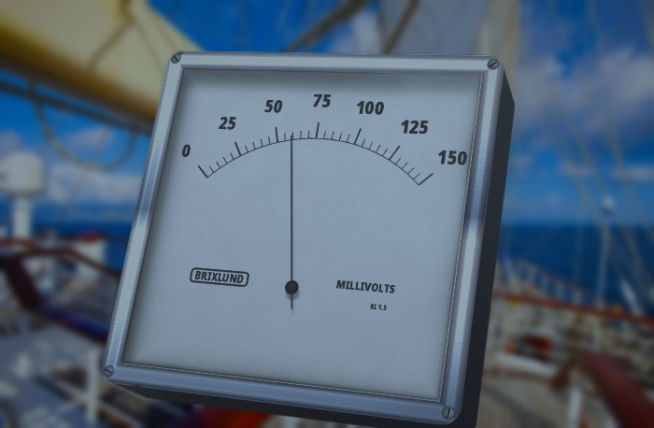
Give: 60 mV
